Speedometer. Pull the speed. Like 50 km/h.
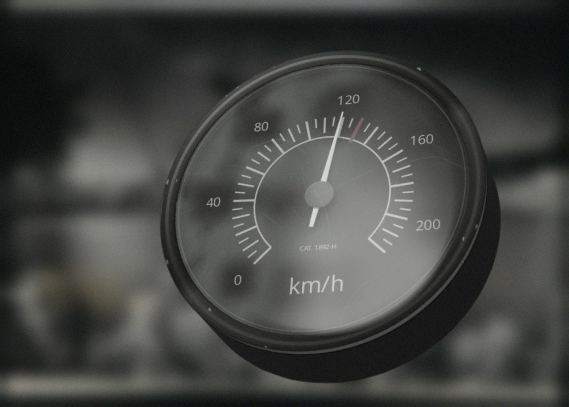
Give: 120 km/h
